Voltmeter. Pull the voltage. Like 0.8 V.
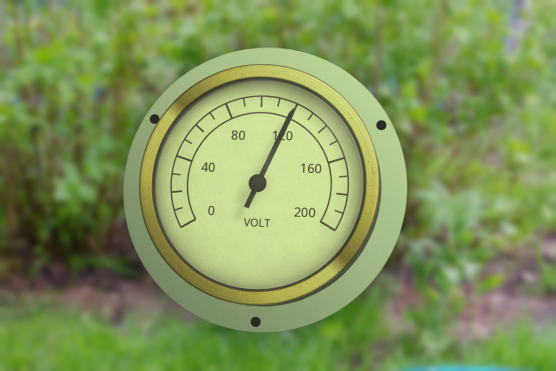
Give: 120 V
